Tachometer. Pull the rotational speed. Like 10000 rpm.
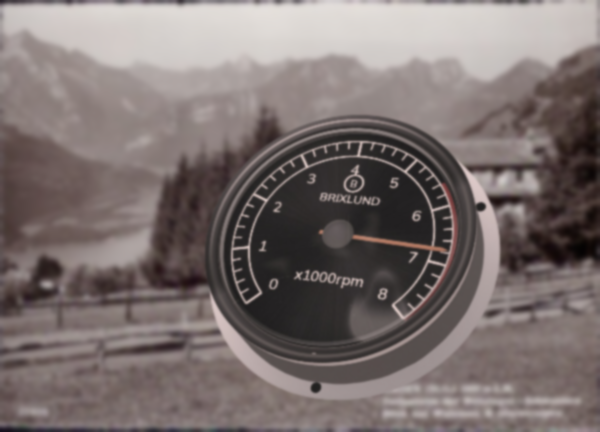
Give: 6800 rpm
